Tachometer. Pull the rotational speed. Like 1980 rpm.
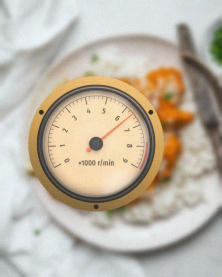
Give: 6400 rpm
